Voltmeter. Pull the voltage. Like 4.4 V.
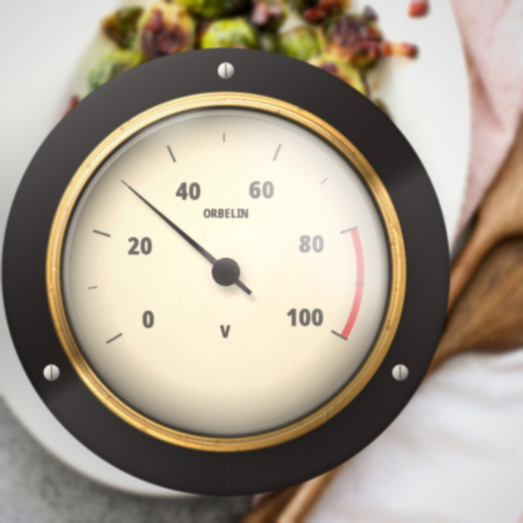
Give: 30 V
